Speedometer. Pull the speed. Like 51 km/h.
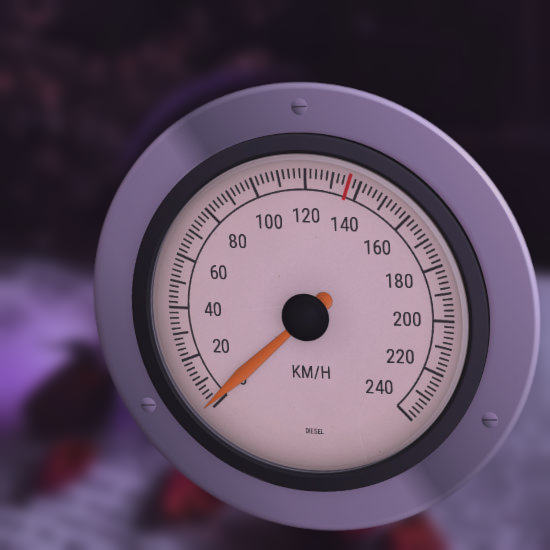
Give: 2 km/h
